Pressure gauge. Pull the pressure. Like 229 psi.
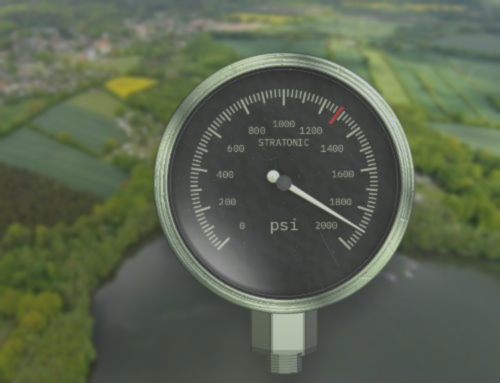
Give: 1900 psi
